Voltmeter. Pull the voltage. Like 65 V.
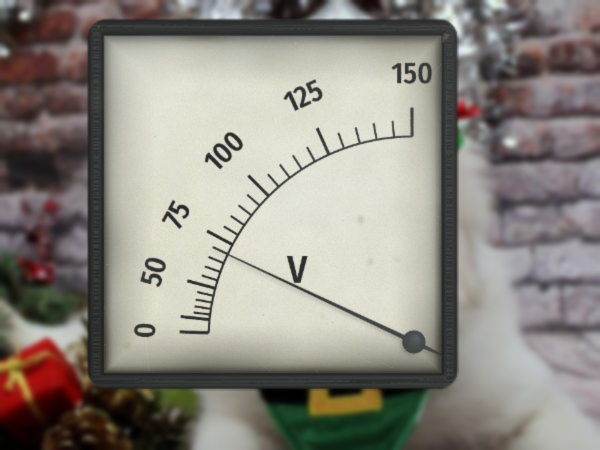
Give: 70 V
